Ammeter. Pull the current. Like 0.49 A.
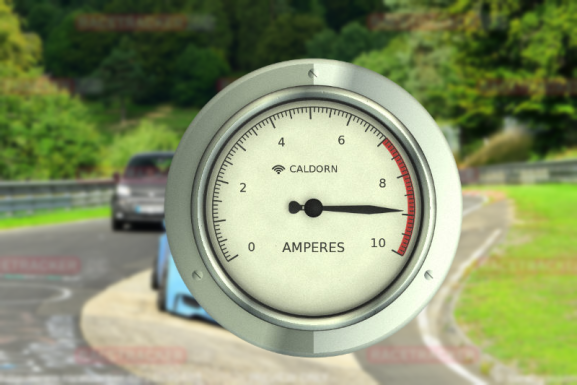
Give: 8.9 A
